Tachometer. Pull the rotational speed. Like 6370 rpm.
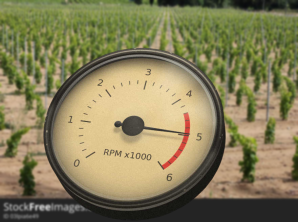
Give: 5000 rpm
